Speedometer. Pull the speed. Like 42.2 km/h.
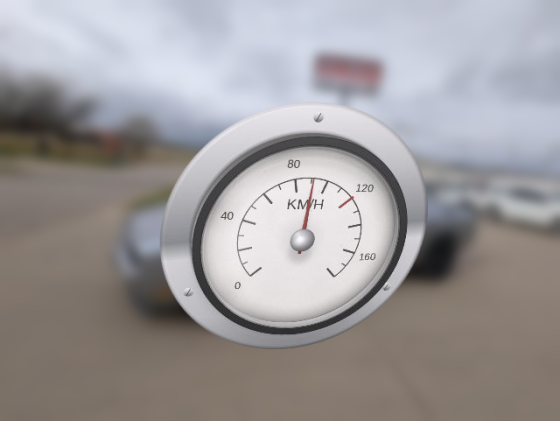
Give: 90 km/h
